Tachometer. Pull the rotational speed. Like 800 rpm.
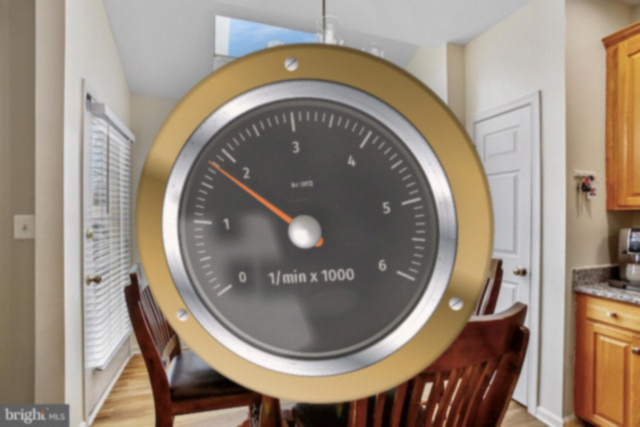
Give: 1800 rpm
